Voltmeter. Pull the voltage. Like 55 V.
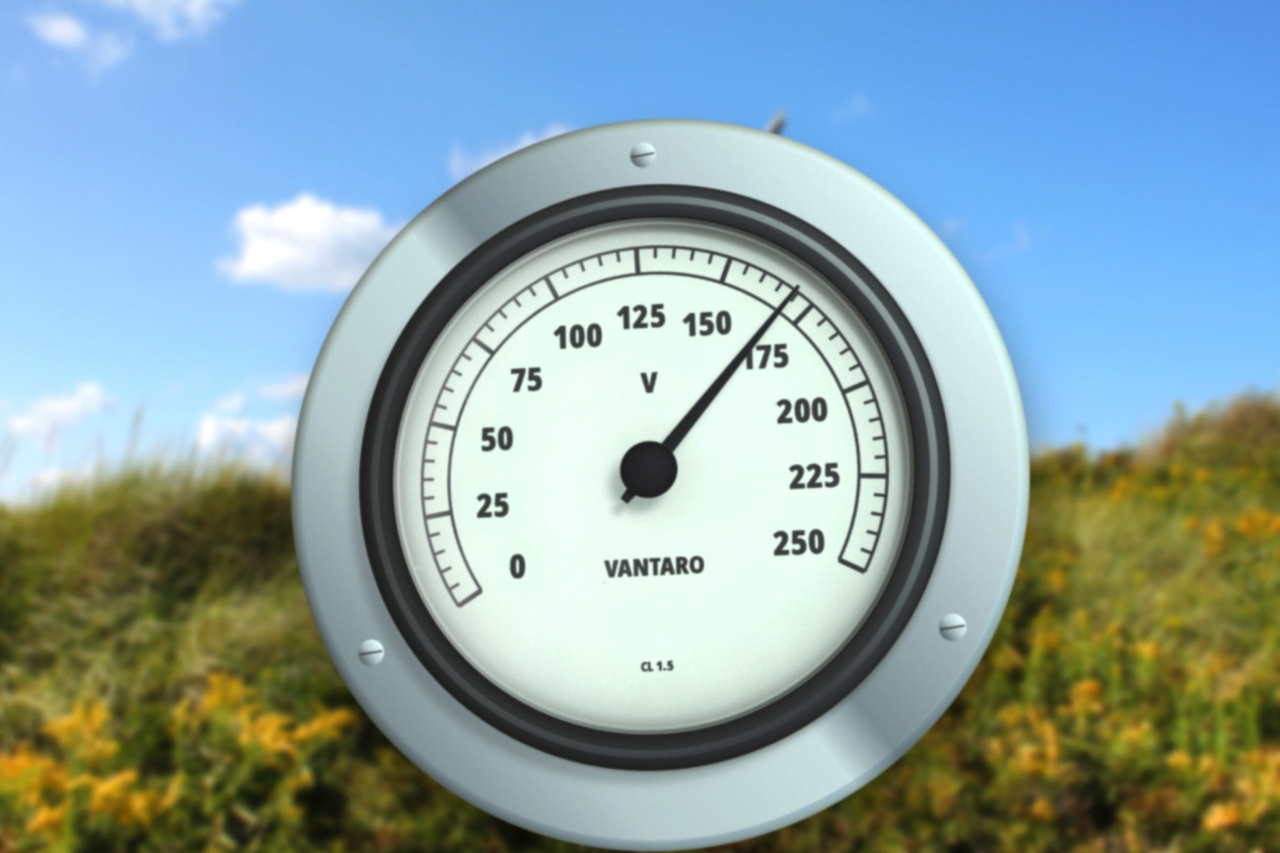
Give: 170 V
